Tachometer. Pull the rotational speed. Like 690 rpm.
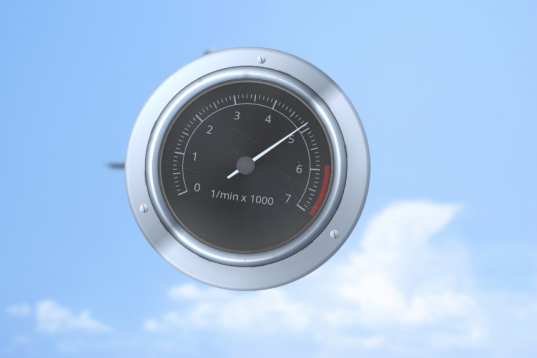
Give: 4900 rpm
